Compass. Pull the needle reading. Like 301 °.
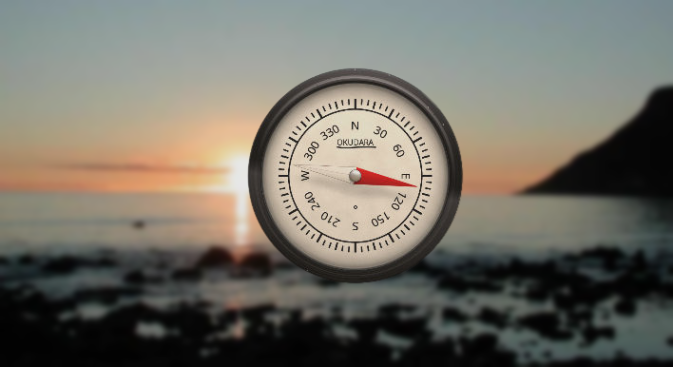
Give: 100 °
